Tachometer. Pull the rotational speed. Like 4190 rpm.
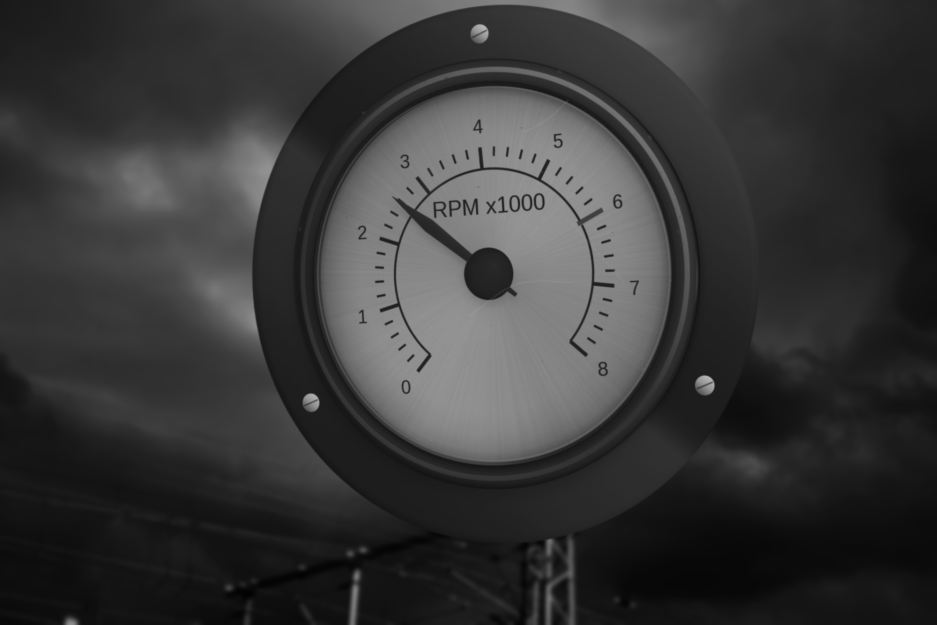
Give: 2600 rpm
